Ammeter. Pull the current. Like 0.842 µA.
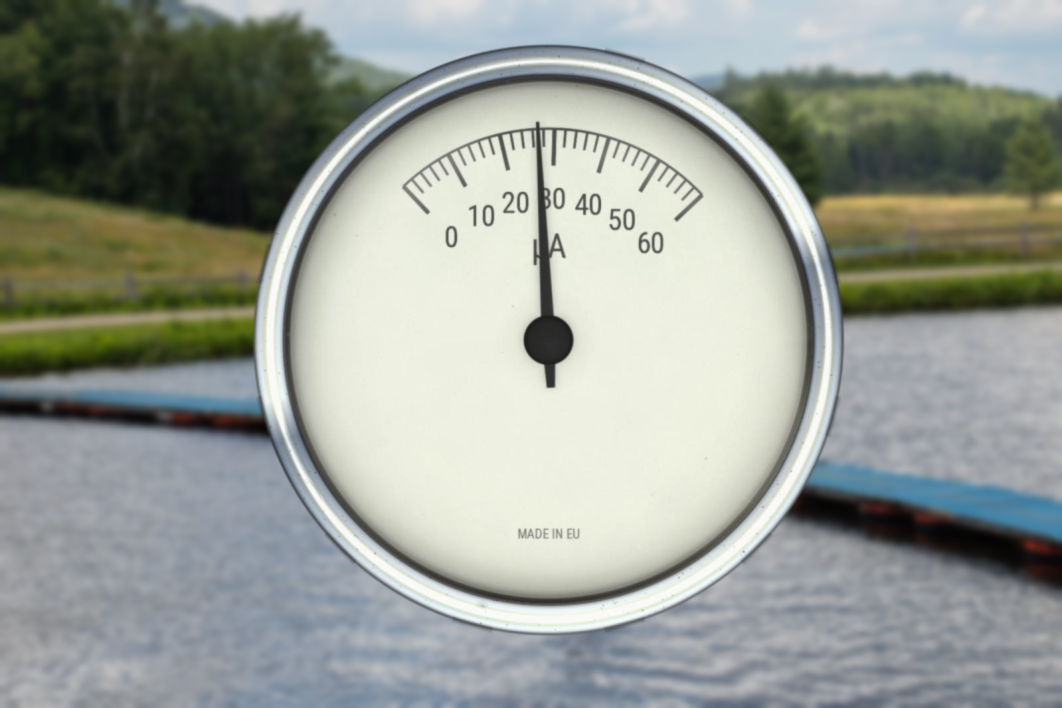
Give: 27 µA
